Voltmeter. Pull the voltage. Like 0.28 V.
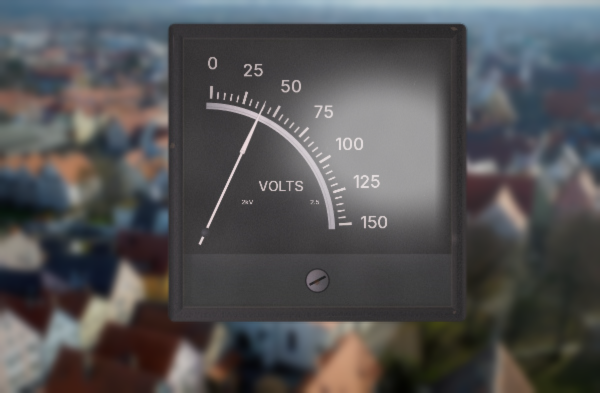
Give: 40 V
